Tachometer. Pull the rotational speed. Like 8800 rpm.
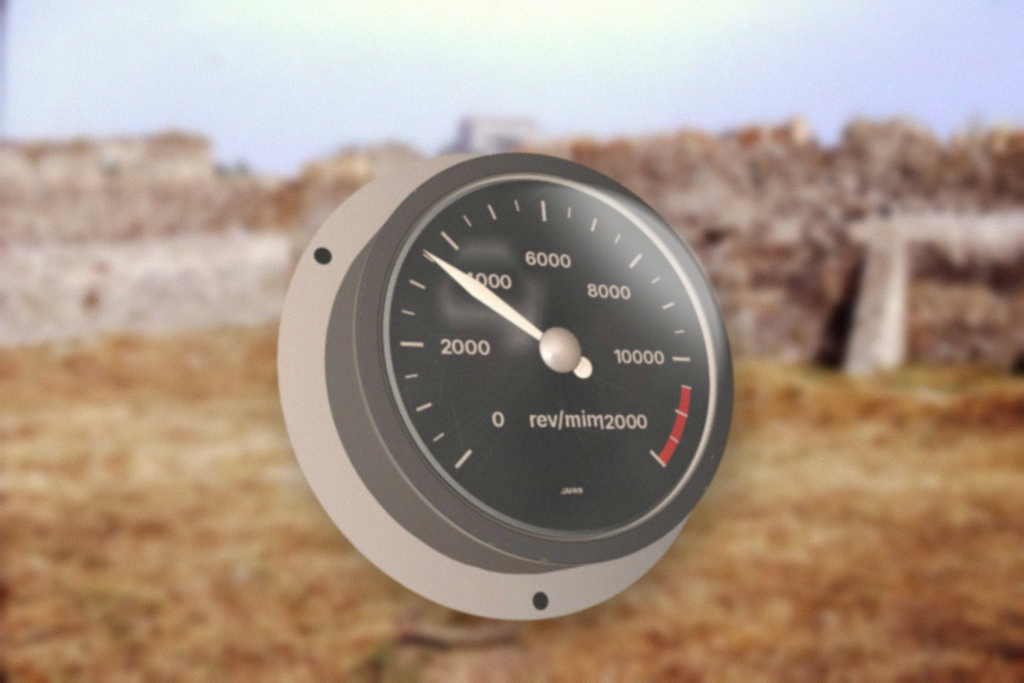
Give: 3500 rpm
